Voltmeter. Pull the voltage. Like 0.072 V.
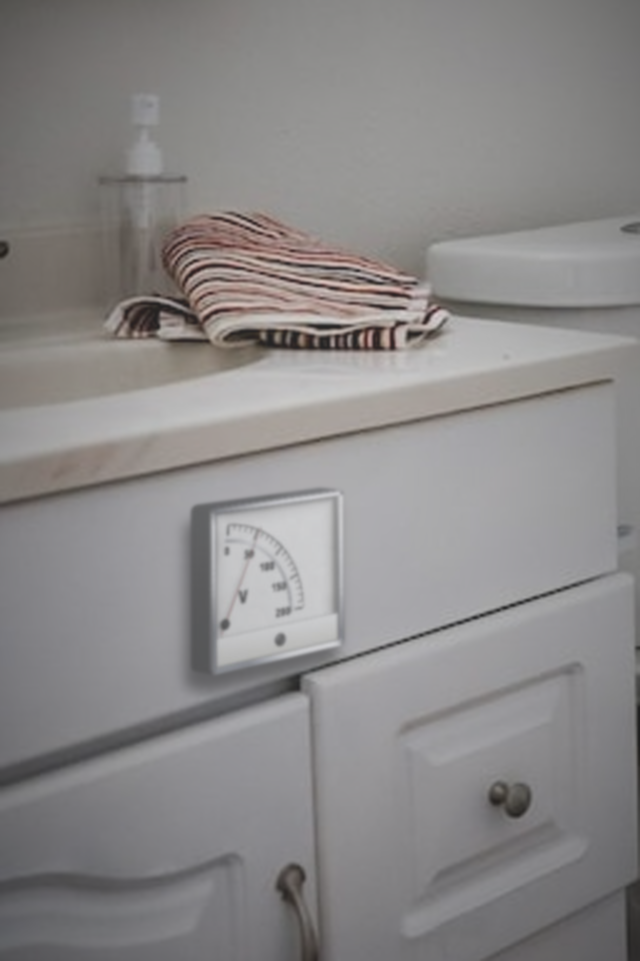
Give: 50 V
